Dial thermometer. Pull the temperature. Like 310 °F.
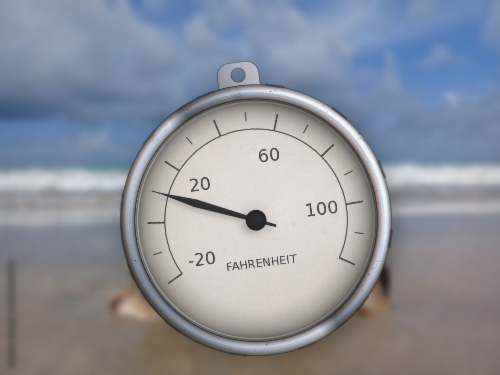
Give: 10 °F
